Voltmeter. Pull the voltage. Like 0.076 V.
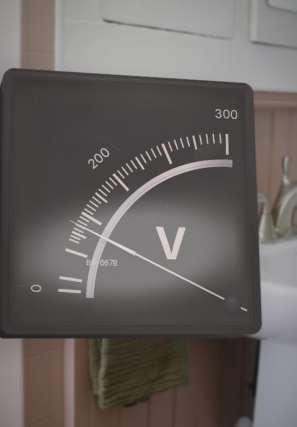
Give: 135 V
